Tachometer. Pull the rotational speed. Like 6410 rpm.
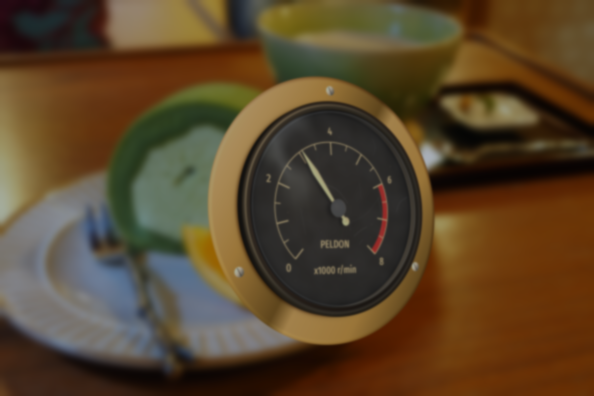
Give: 3000 rpm
